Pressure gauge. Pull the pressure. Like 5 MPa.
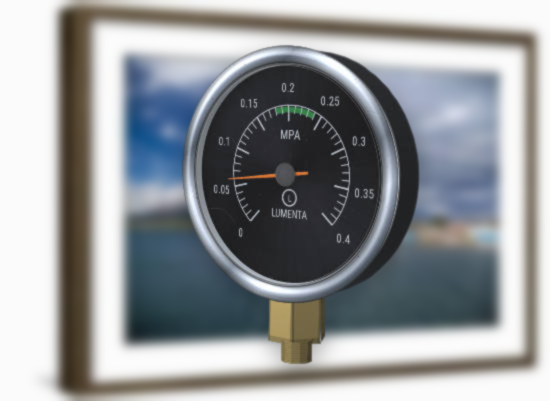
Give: 0.06 MPa
